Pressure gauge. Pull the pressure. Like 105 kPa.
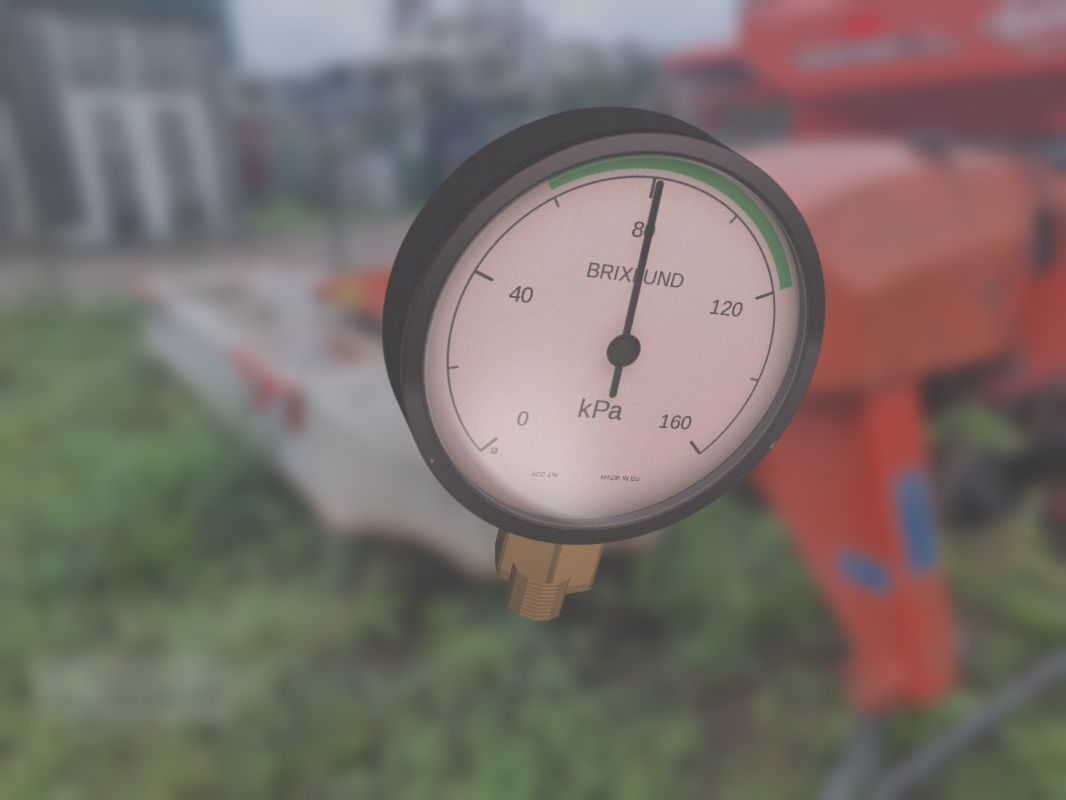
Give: 80 kPa
